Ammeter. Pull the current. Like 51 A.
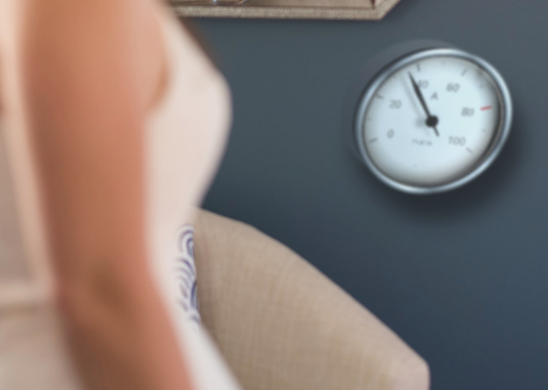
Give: 35 A
